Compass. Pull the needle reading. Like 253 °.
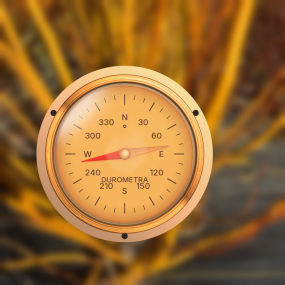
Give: 260 °
